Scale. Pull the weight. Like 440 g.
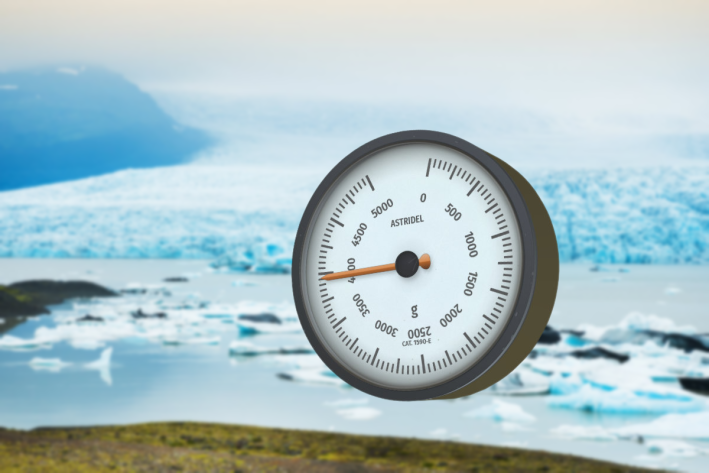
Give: 3950 g
